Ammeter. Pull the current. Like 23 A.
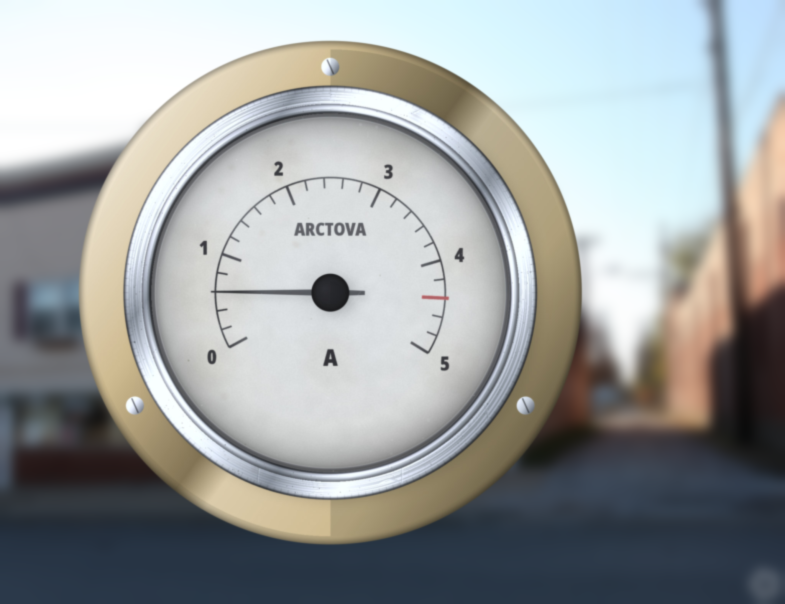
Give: 0.6 A
